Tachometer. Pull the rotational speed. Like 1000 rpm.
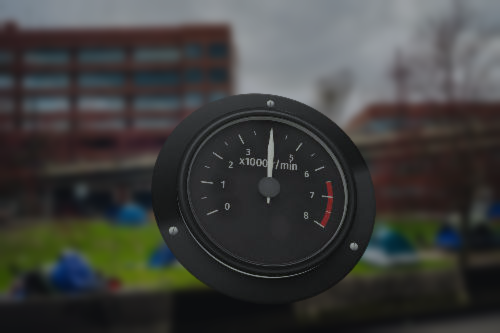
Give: 4000 rpm
